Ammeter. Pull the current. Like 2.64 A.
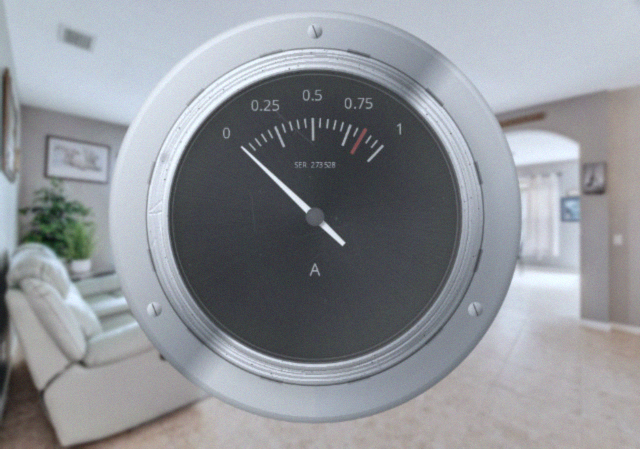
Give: 0 A
